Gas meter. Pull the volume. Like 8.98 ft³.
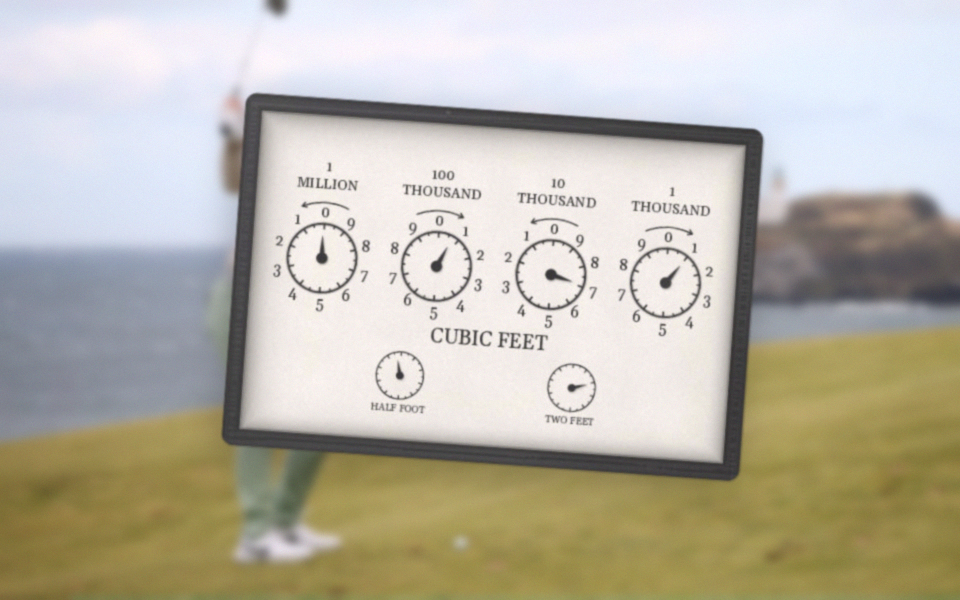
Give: 7100 ft³
